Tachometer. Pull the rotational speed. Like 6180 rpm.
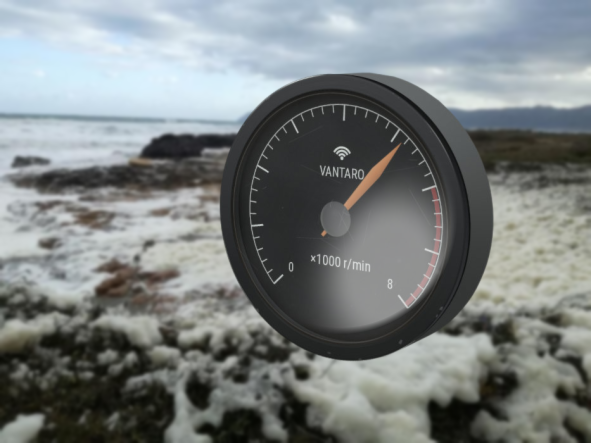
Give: 5200 rpm
